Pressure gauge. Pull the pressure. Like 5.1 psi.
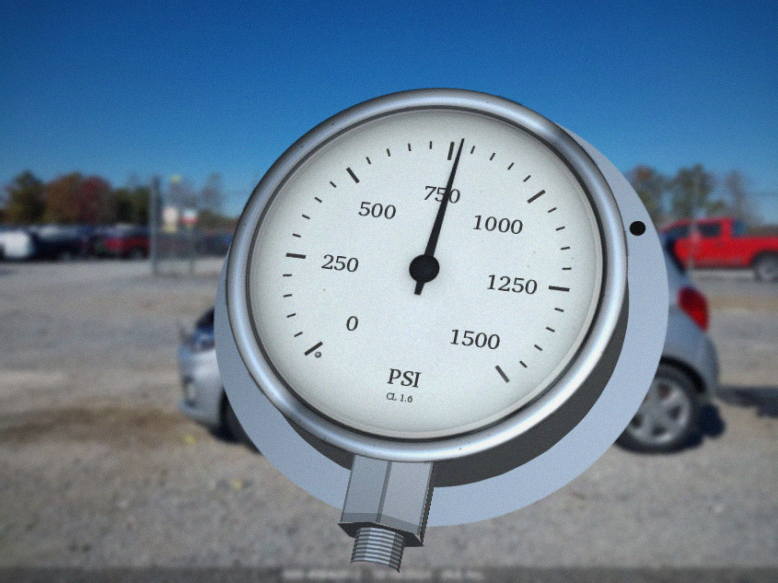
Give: 775 psi
